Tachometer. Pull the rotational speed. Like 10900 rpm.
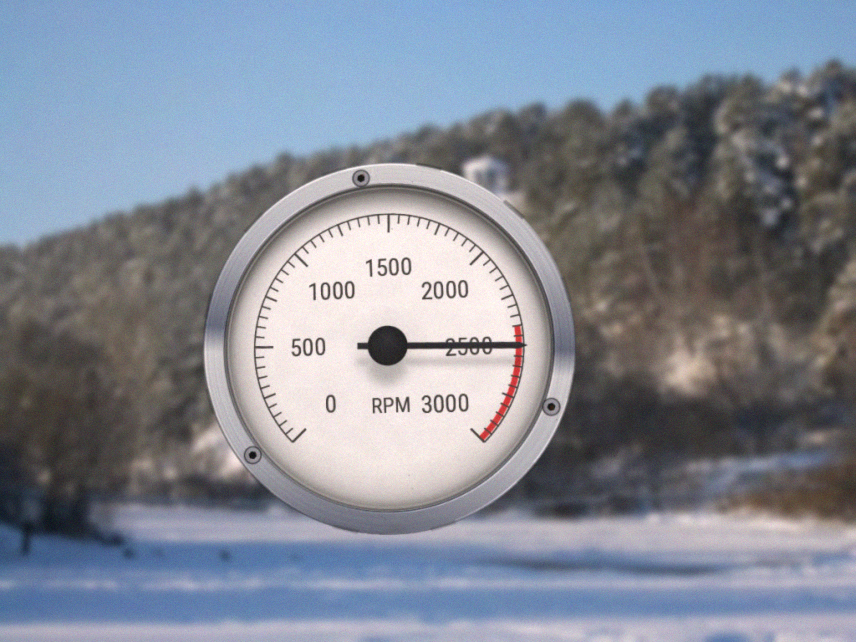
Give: 2500 rpm
